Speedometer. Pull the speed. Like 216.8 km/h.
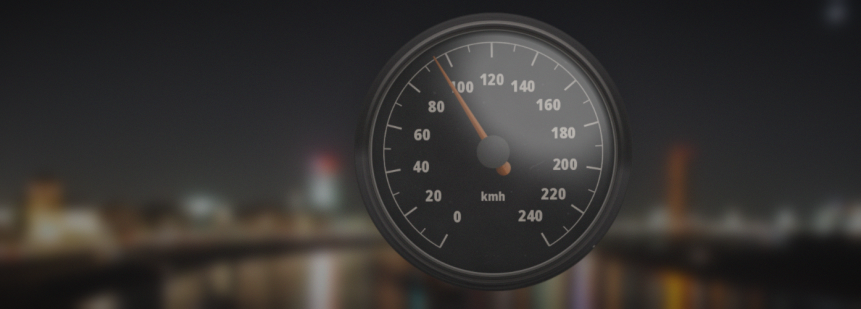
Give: 95 km/h
